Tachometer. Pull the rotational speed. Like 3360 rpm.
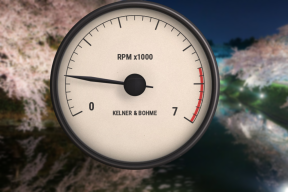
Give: 1000 rpm
